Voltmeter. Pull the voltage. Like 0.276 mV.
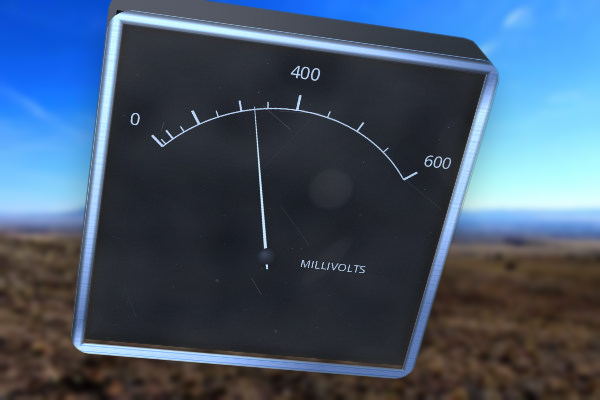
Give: 325 mV
